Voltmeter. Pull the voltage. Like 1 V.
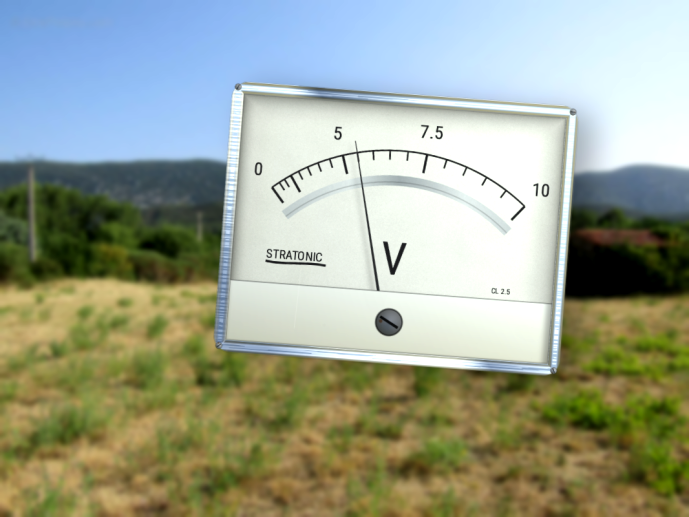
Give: 5.5 V
